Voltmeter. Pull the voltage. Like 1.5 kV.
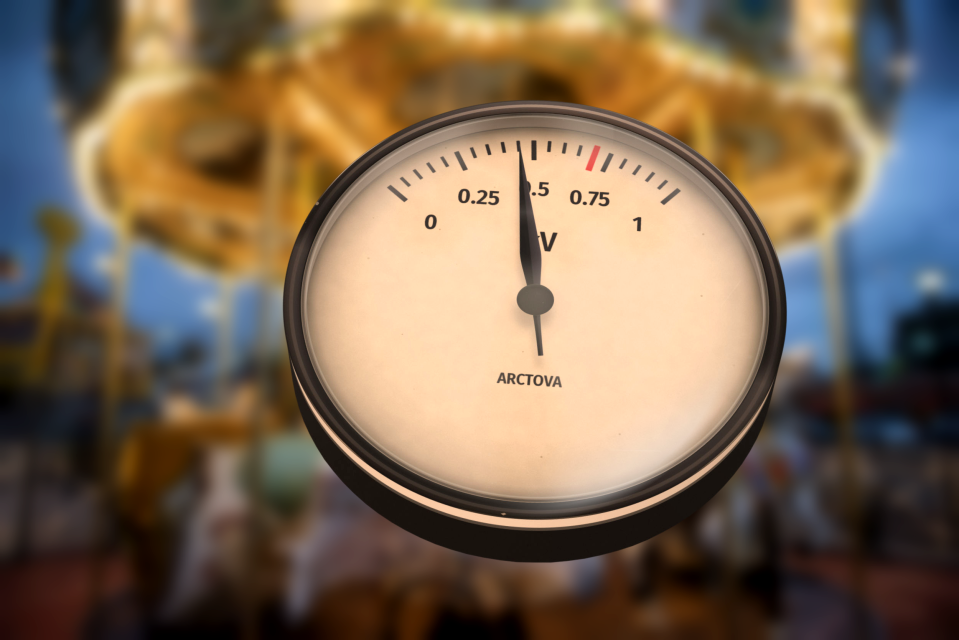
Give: 0.45 kV
